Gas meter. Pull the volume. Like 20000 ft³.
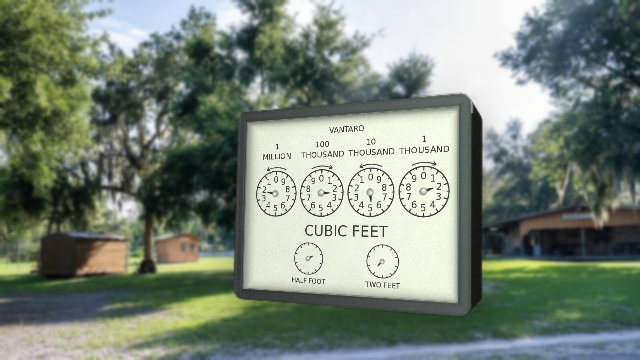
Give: 225200 ft³
